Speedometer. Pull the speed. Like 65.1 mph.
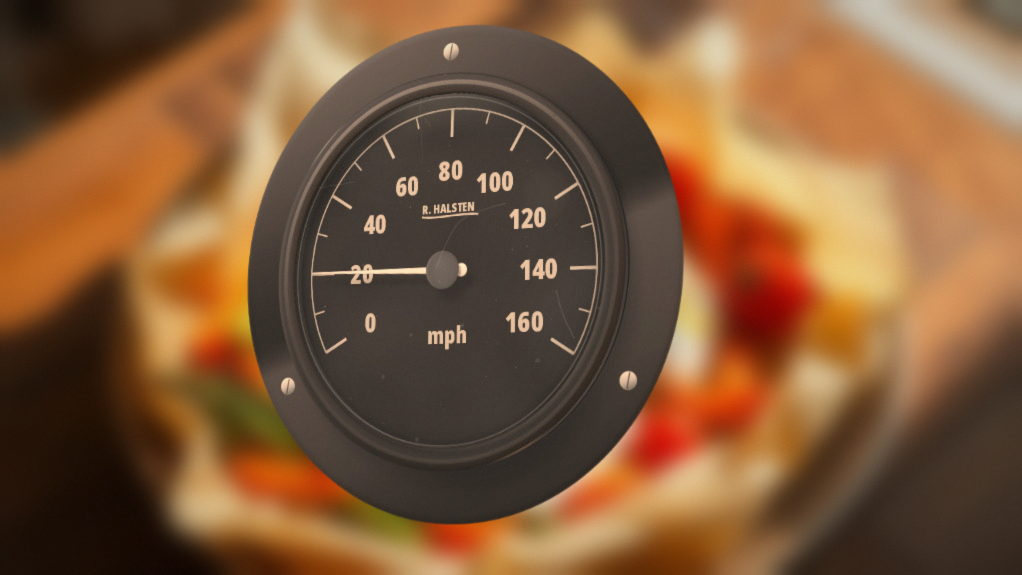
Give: 20 mph
